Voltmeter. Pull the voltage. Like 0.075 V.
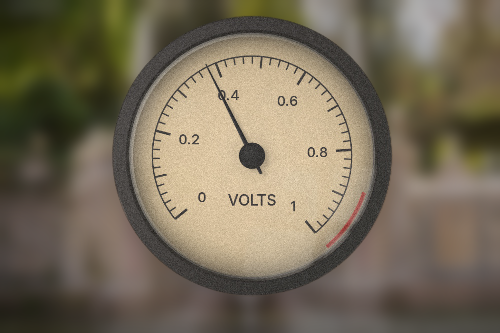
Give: 0.38 V
